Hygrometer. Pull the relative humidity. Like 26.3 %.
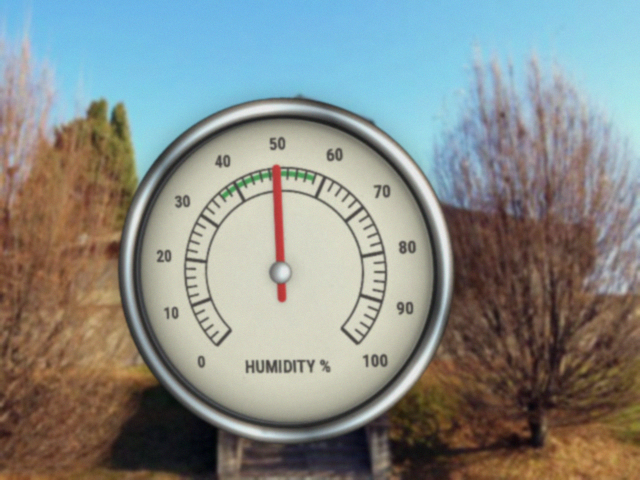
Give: 50 %
